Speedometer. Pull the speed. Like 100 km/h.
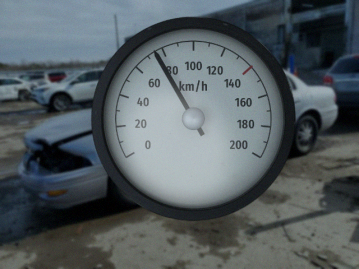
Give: 75 km/h
